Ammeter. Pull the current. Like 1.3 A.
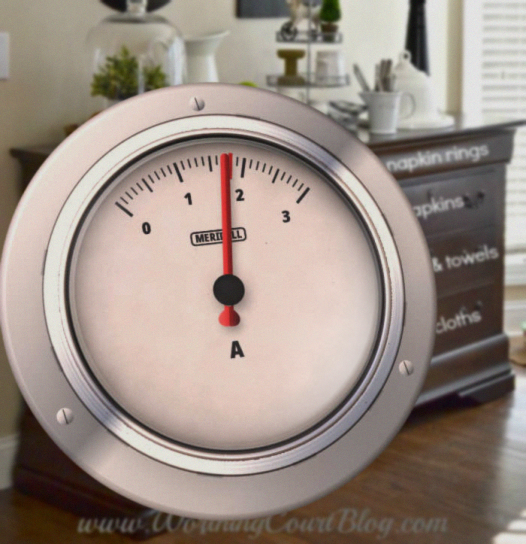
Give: 1.7 A
